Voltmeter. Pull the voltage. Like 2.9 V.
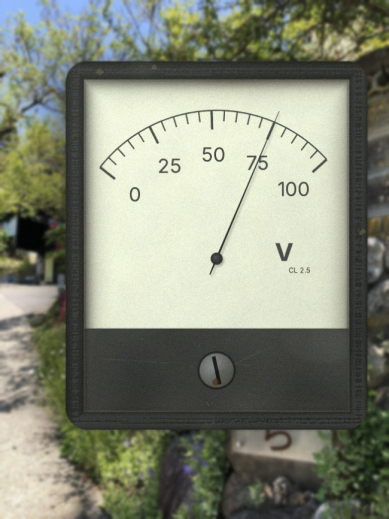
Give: 75 V
